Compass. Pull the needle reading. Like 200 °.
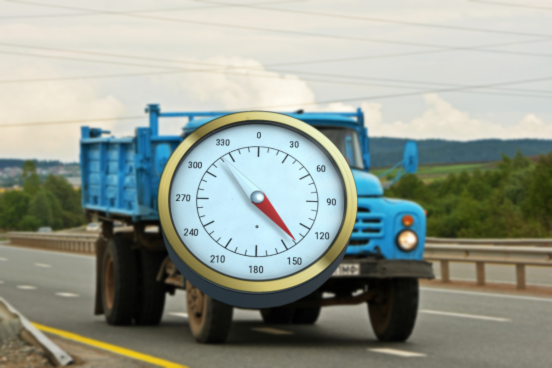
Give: 140 °
